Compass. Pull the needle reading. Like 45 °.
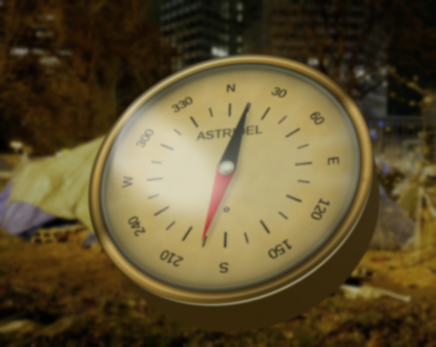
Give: 195 °
